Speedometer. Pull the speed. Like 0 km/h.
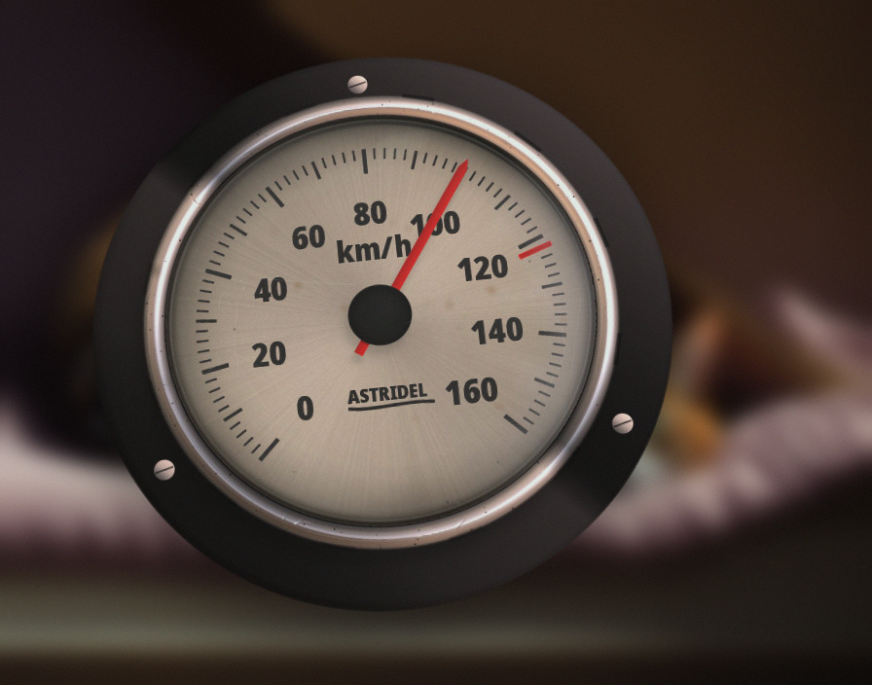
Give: 100 km/h
